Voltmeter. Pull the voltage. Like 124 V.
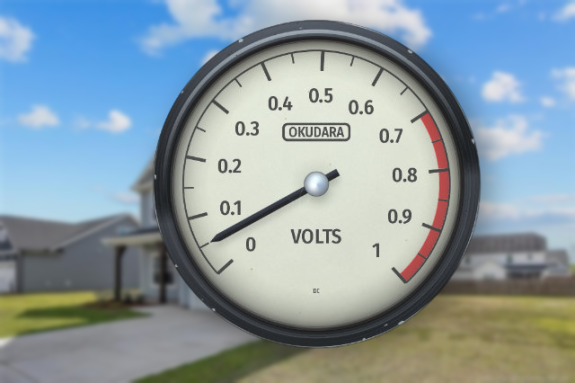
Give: 0.05 V
